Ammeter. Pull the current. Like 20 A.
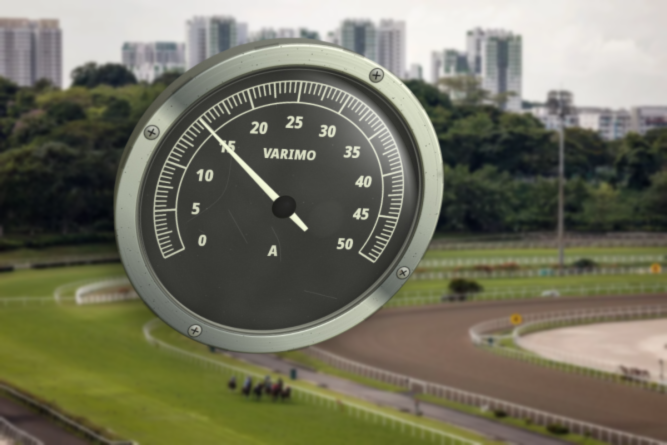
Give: 15 A
